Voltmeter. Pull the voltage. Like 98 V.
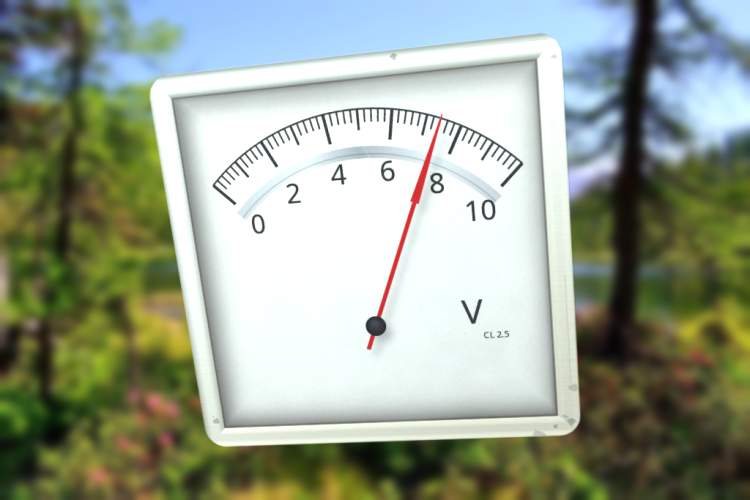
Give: 7.4 V
